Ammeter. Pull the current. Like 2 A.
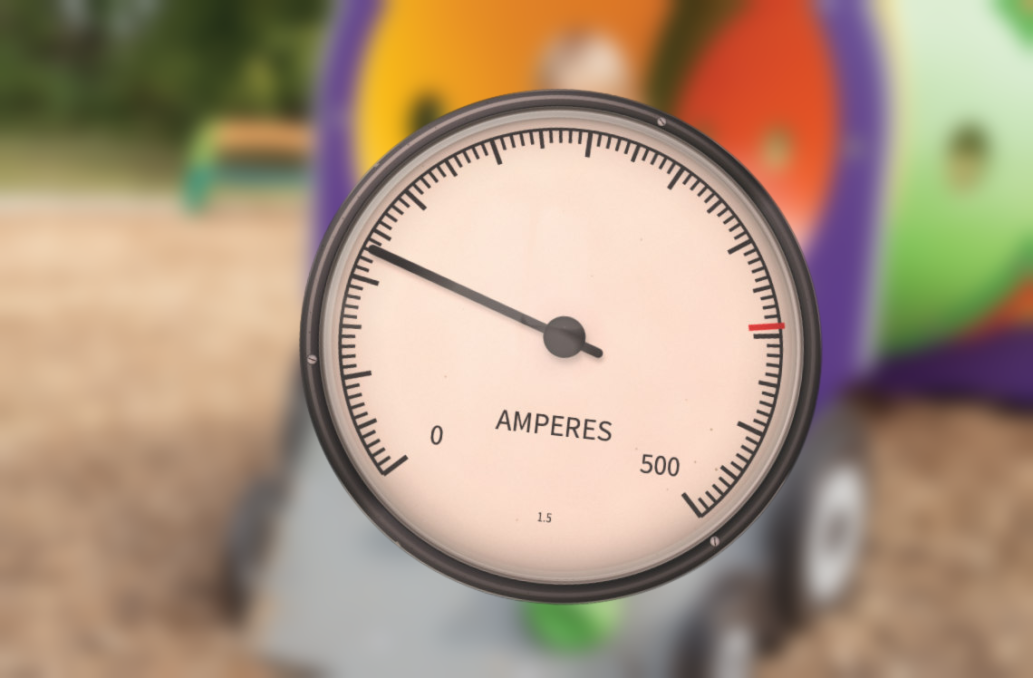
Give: 115 A
